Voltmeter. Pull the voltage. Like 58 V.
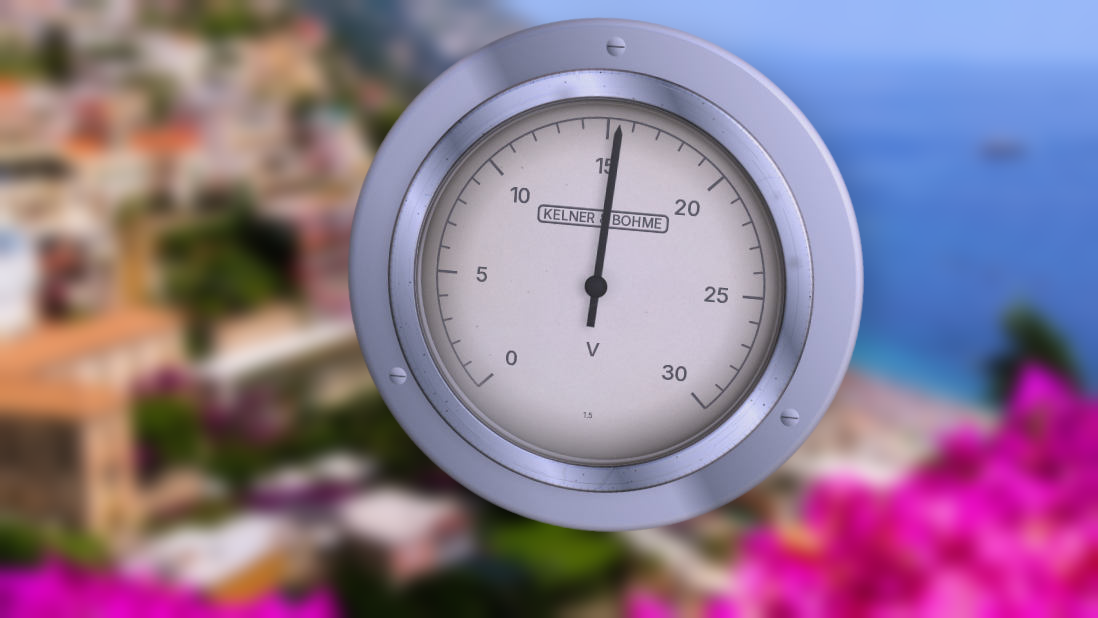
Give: 15.5 V
